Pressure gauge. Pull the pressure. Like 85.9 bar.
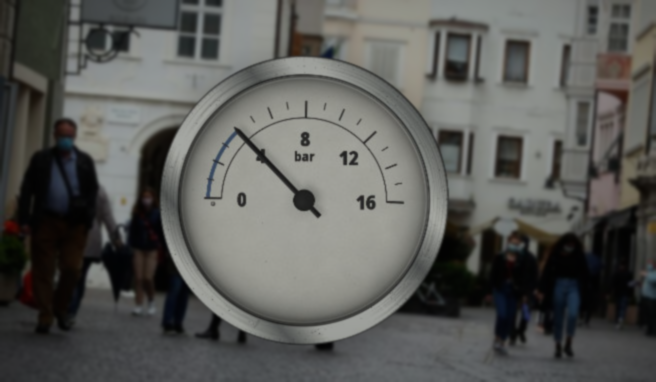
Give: 4 bar
